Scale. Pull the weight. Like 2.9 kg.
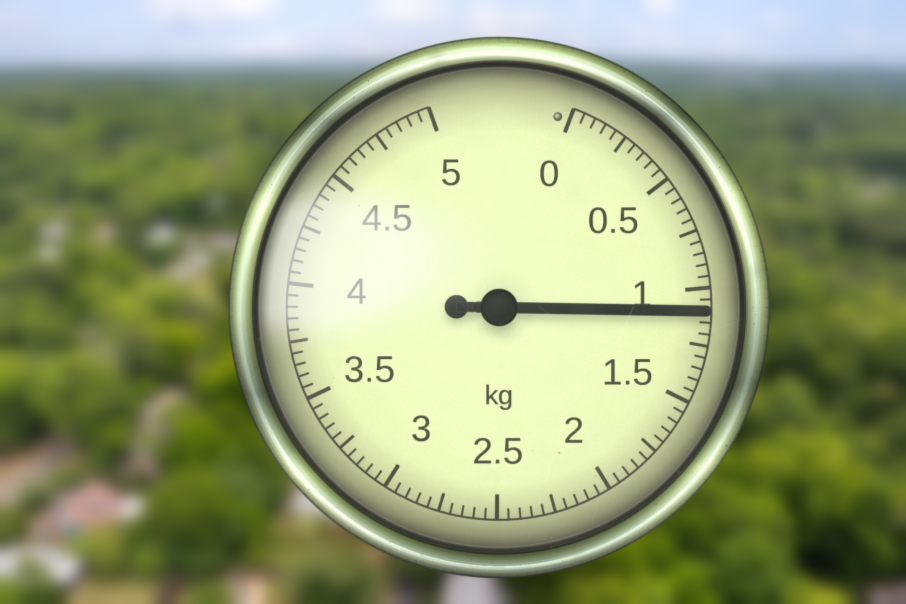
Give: 1.1 kg
